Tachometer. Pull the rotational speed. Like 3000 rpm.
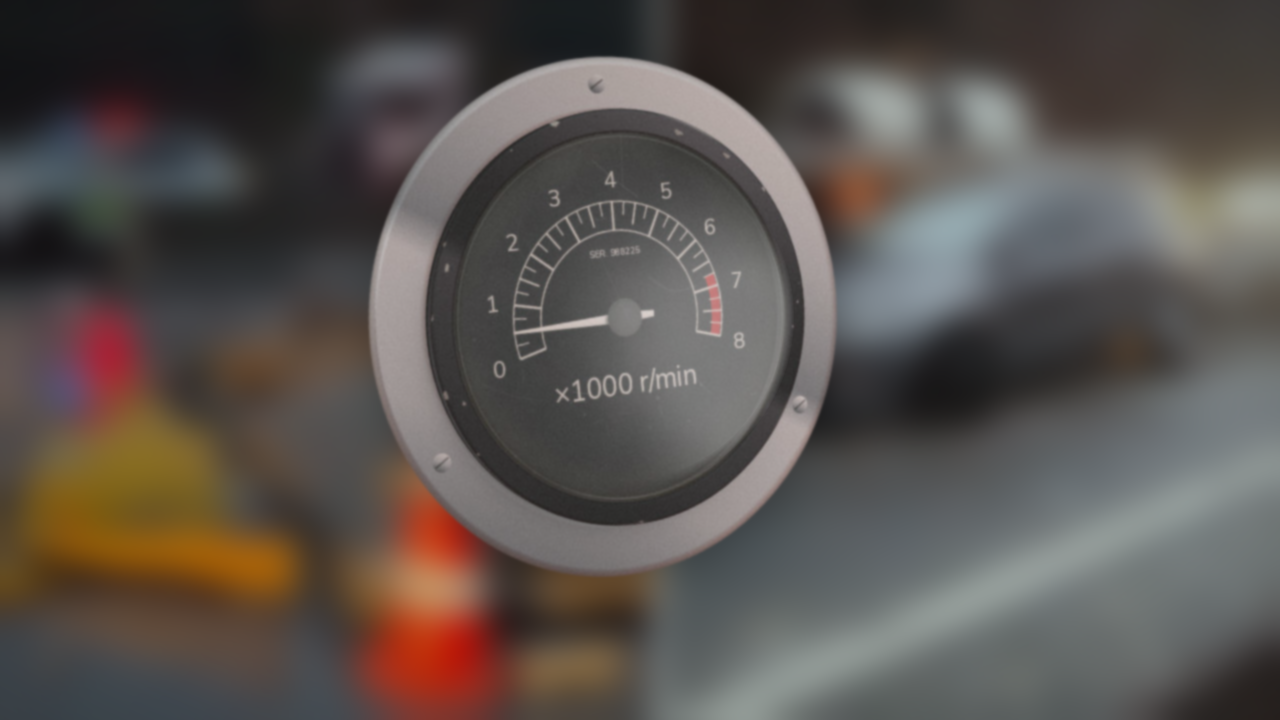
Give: 500 rpm
